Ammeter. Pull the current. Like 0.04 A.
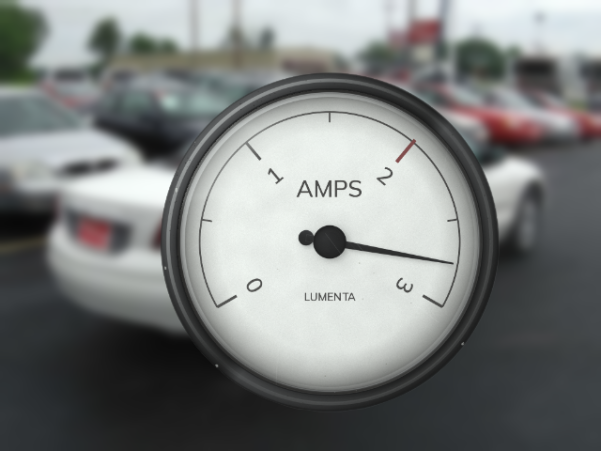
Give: 2.75 A
